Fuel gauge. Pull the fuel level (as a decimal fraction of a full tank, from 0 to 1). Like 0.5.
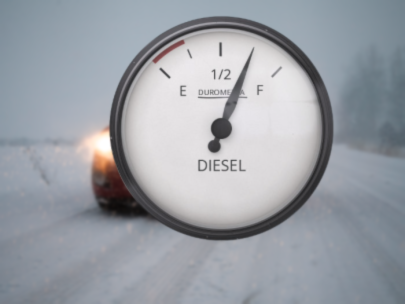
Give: 0.75
